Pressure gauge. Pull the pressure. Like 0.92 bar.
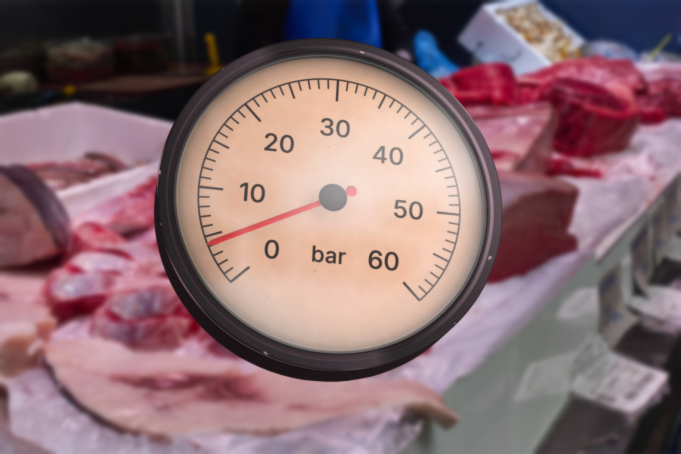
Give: 4 bar
